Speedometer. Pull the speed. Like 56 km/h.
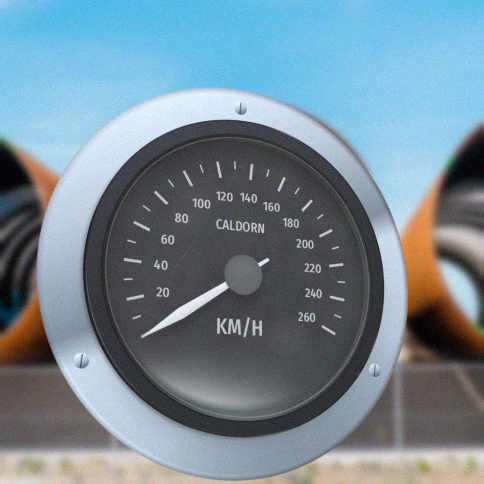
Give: 0 km/h
